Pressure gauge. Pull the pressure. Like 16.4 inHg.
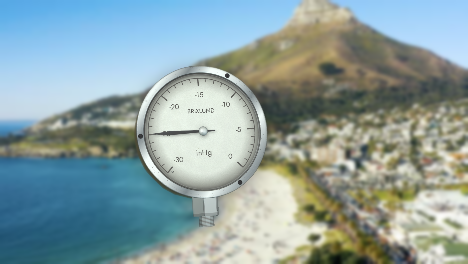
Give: -25 inHg
